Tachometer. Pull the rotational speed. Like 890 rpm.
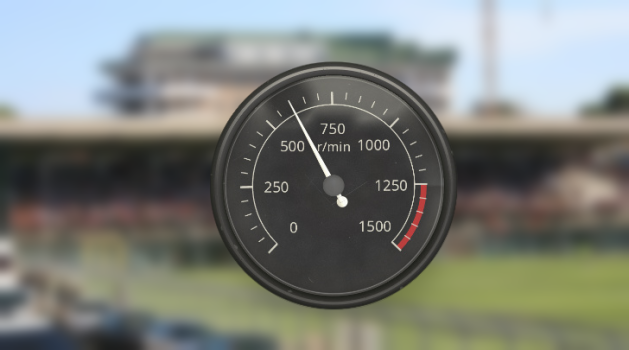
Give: 600 rpm
